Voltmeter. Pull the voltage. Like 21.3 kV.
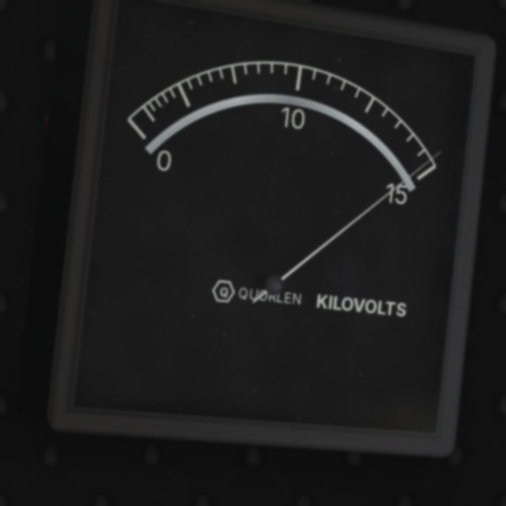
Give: 14.75 kV
